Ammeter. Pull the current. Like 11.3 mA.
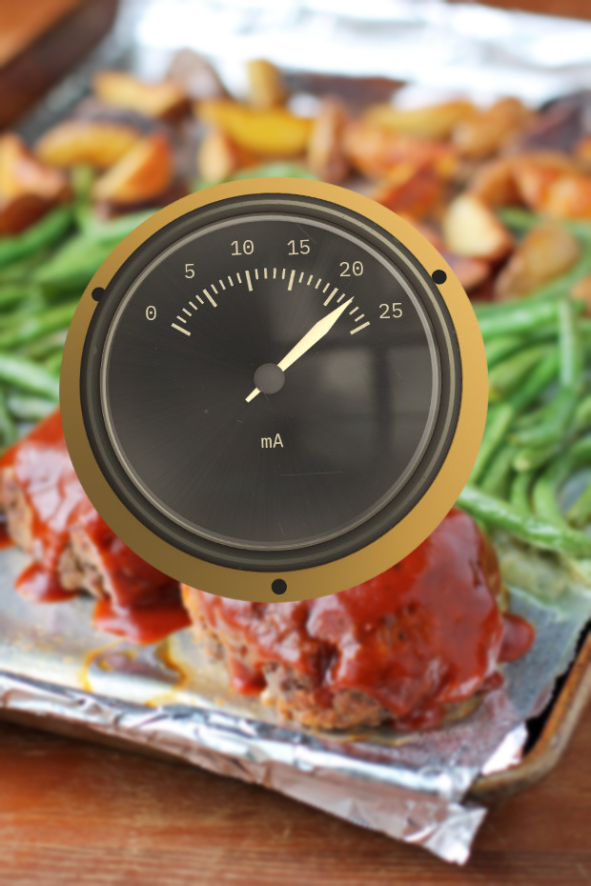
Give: 22 mA
